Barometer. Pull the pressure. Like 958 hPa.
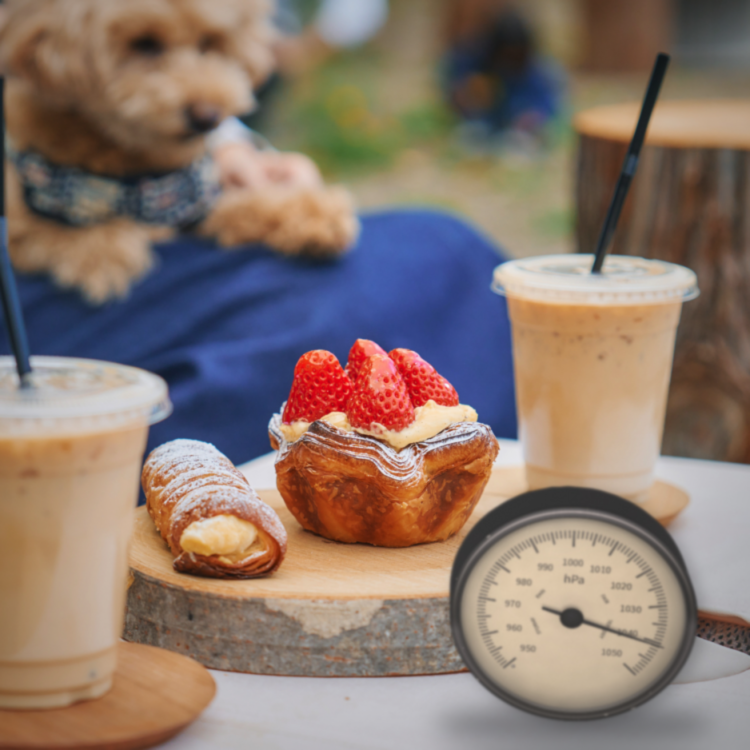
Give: 1040 hPa
